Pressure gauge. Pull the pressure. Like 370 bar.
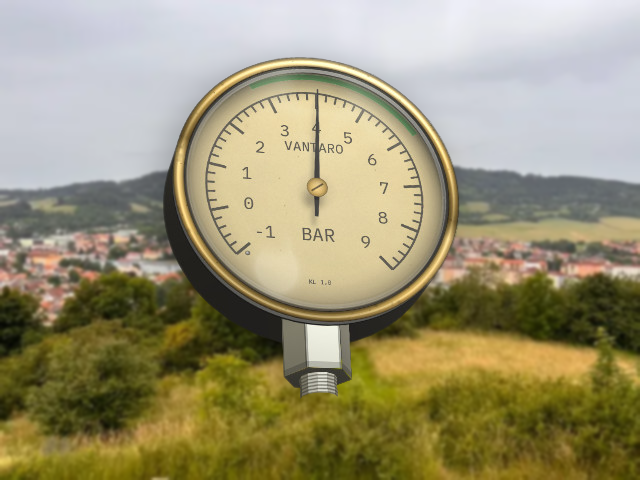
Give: 4 bar
